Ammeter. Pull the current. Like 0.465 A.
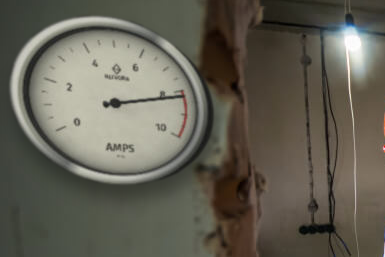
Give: 8.25 A
